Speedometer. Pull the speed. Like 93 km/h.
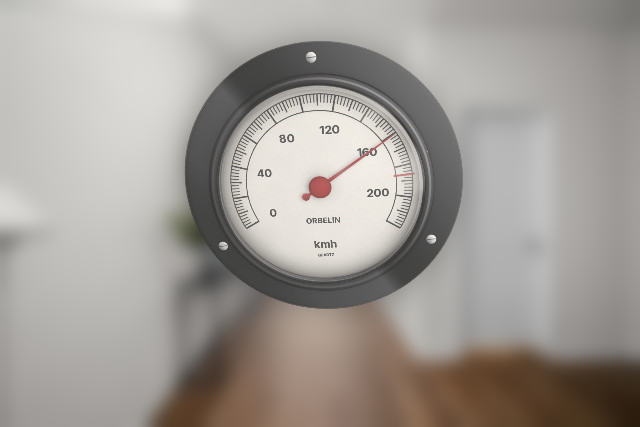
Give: 160 km/h
